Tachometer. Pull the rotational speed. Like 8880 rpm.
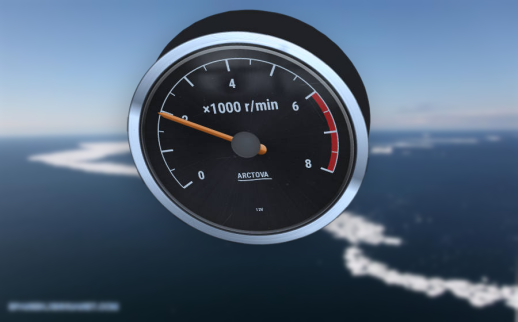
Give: 2000 rpm
